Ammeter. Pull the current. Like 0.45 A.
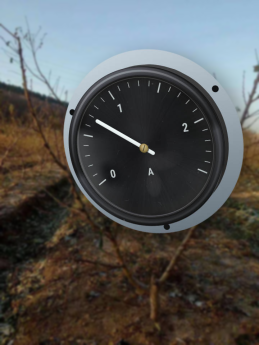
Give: 0.7 A
